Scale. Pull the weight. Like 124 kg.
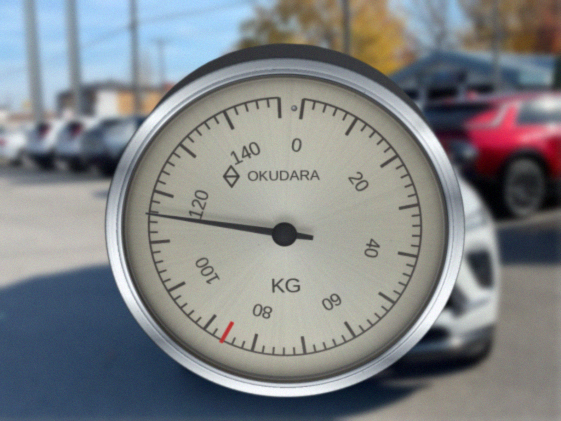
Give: 116 kg
